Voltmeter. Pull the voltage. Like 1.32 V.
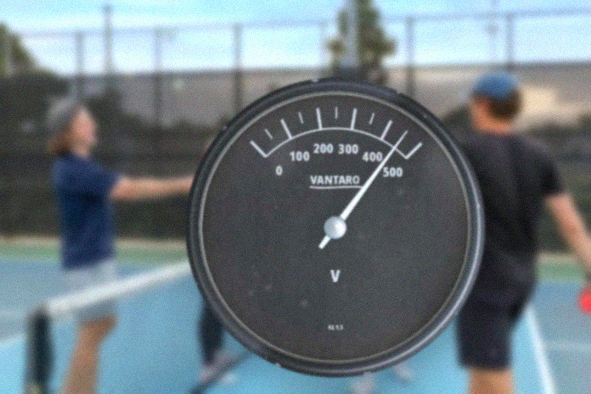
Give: 450 V
